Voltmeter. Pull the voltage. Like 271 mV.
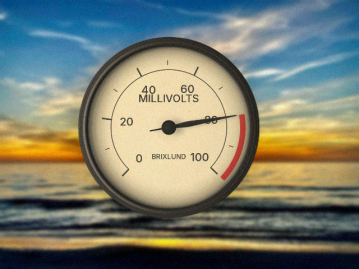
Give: 80 mV
